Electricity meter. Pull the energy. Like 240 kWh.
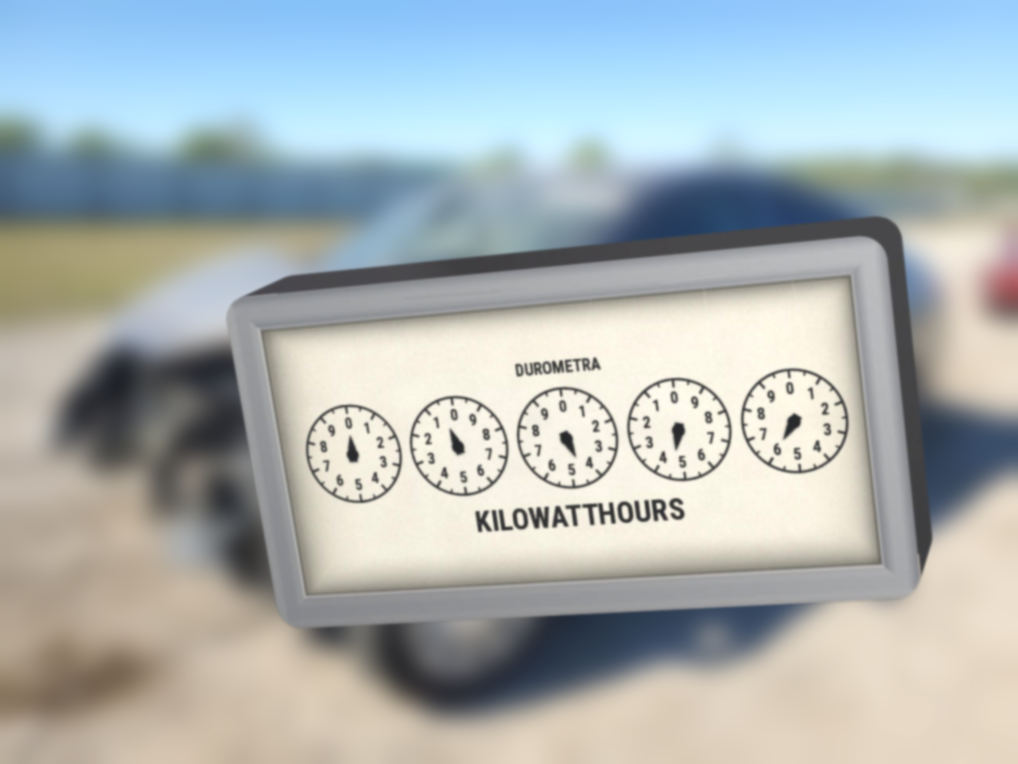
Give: 446 kWh
